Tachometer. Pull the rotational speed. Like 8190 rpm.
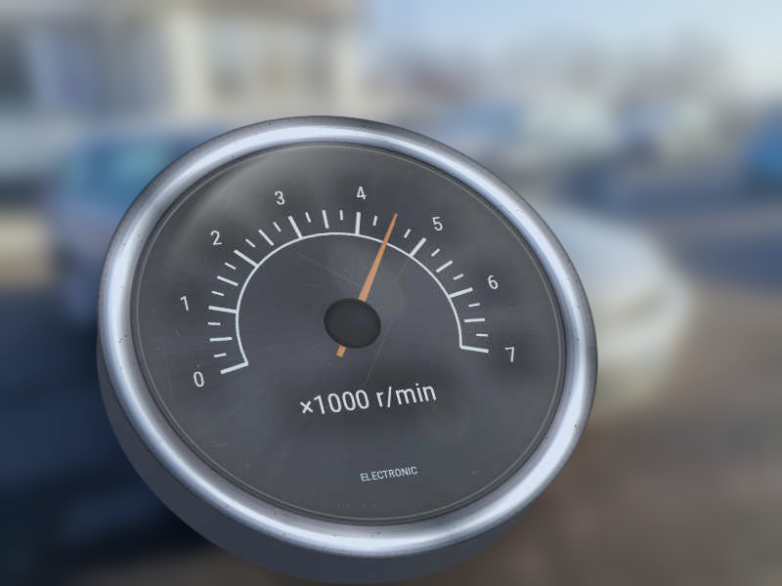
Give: 4500 rpm
